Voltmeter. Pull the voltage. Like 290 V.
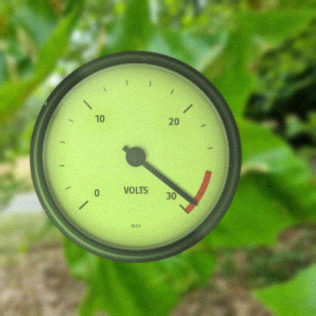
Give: 29 V
